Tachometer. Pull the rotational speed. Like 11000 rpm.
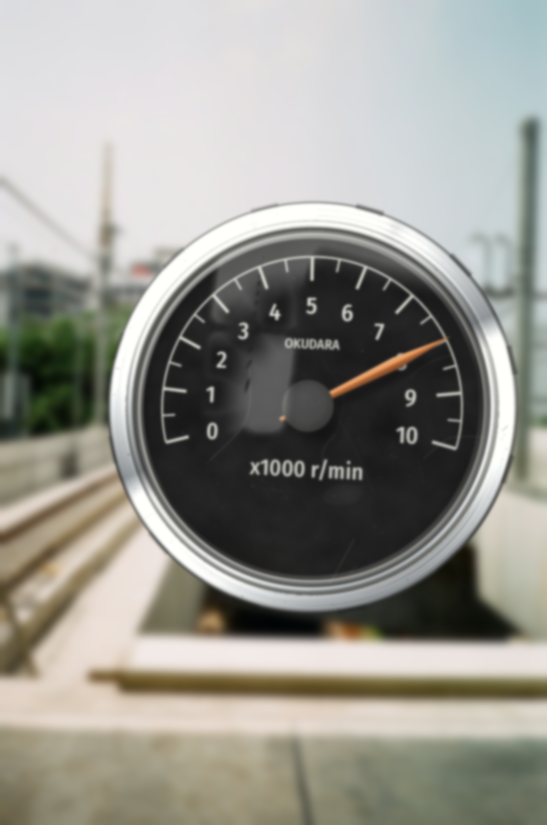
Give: 8000 rpm
